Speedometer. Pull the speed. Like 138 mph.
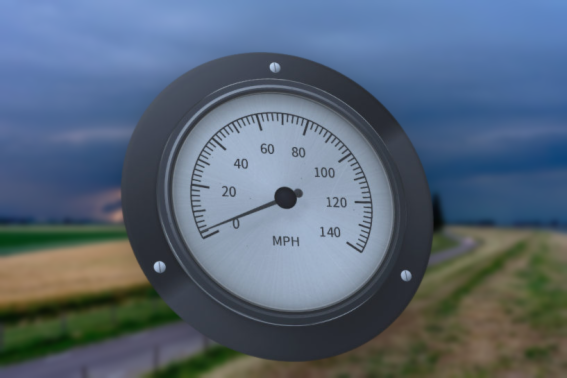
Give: 2 mph
